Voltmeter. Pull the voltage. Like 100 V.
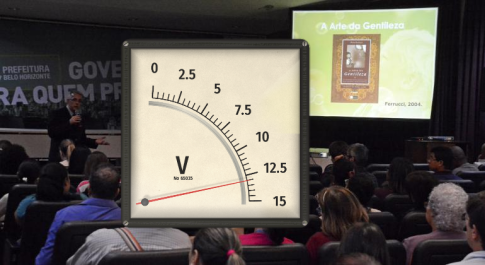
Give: 13 V
